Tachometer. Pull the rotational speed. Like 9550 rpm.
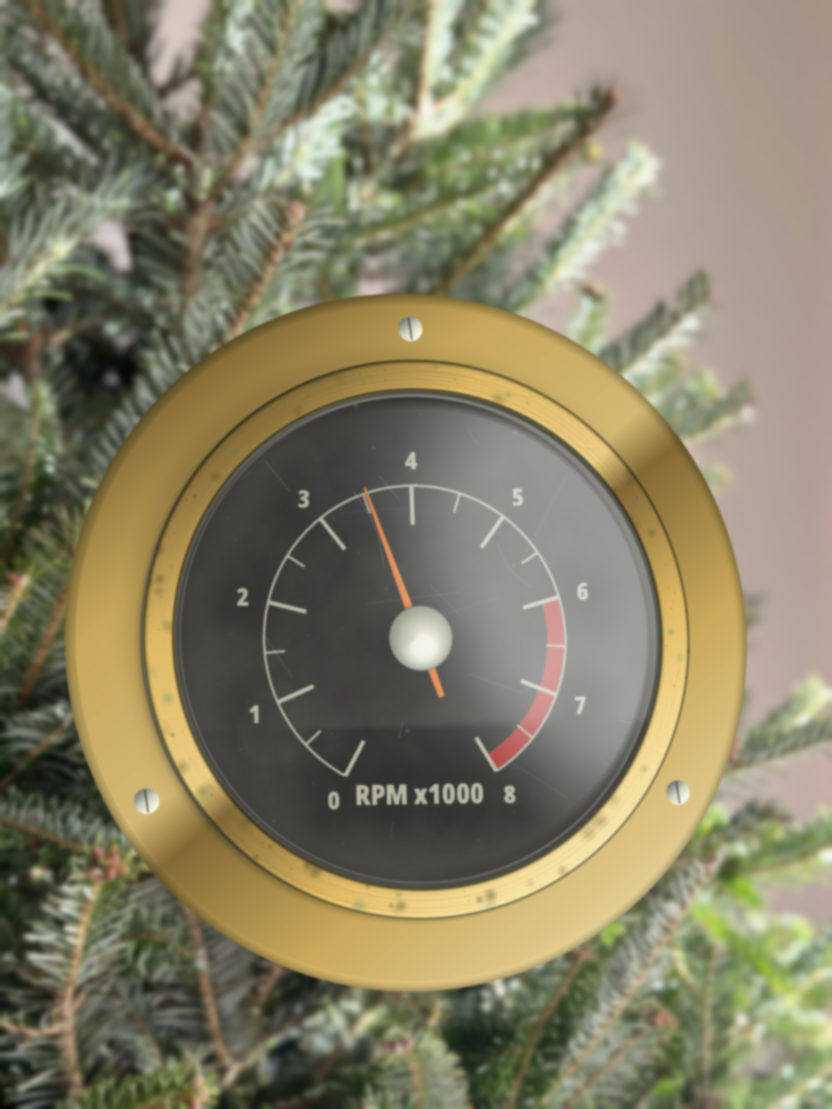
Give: 3500 rpm
